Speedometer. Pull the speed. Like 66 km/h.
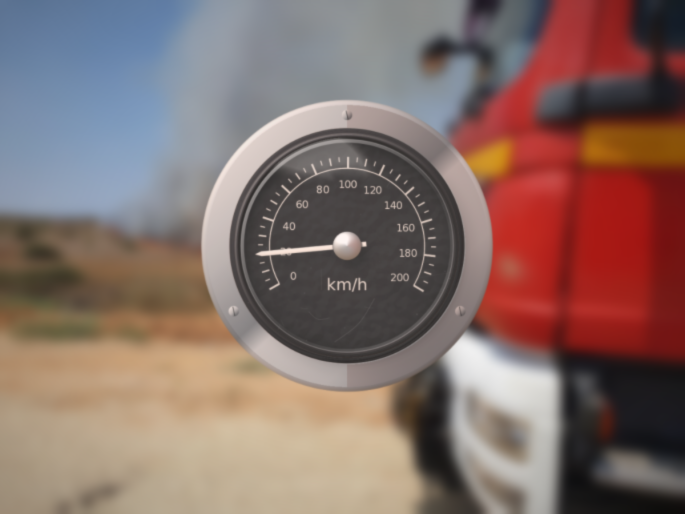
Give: 20 km/h
